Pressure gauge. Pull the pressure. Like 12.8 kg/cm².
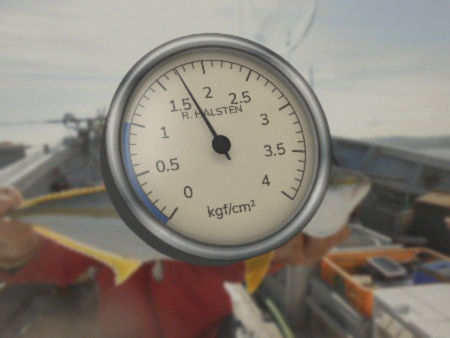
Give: 1.7 kg/cm²
